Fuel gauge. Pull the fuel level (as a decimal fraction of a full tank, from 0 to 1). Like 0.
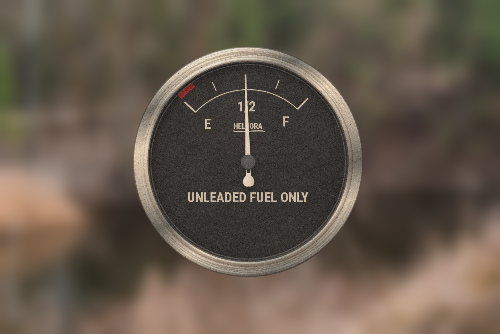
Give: 0.5
